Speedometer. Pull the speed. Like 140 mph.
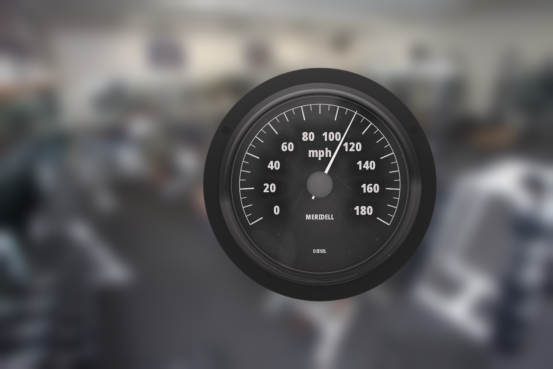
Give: 110 mph
